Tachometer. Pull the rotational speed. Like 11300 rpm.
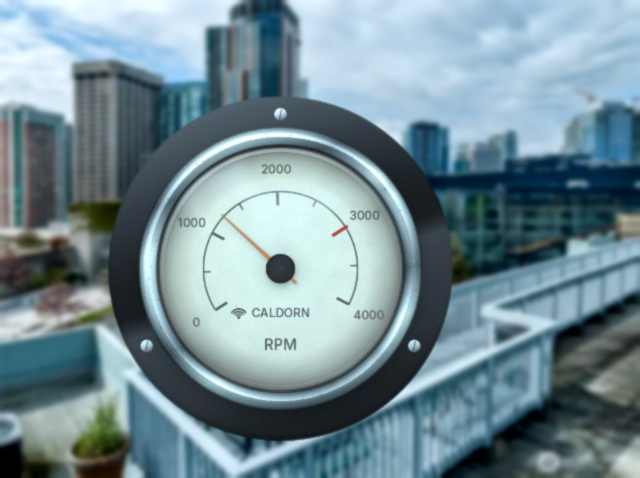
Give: 1250 rpm
